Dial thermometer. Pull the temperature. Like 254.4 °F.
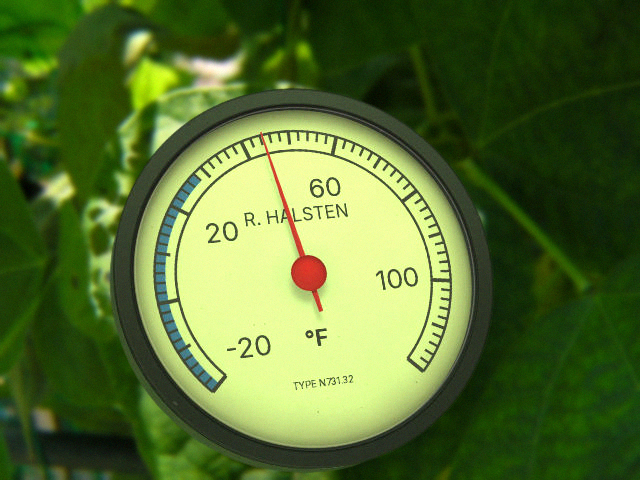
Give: 44 °F
